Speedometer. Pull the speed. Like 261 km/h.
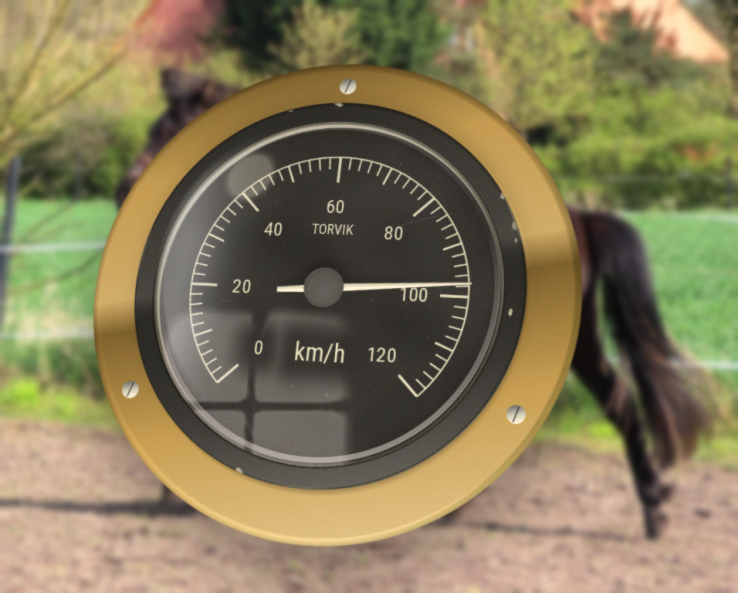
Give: 98 km/h
